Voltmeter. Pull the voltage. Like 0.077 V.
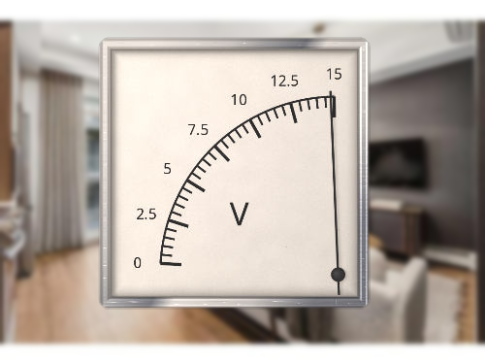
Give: 14.75 V
